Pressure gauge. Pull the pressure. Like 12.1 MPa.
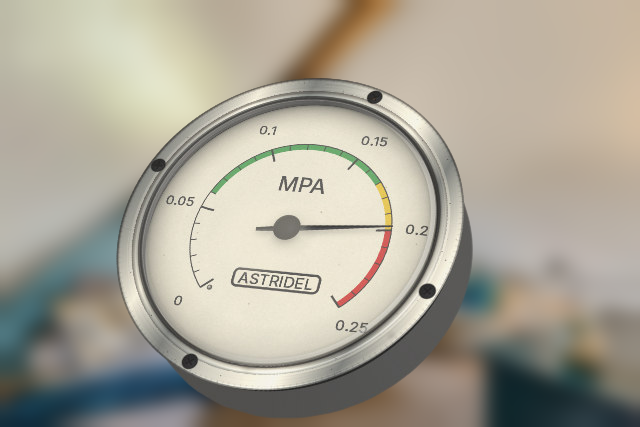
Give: 0.2 MPa
